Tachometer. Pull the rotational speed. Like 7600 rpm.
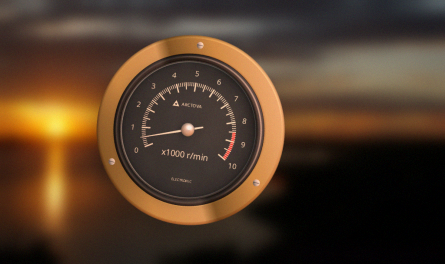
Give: 500 rpm
